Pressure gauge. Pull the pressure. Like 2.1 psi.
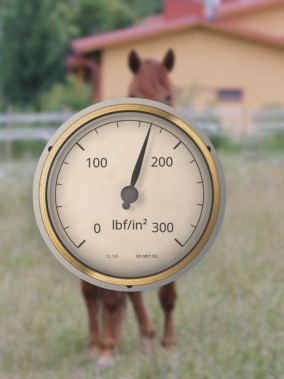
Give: 170 psi
